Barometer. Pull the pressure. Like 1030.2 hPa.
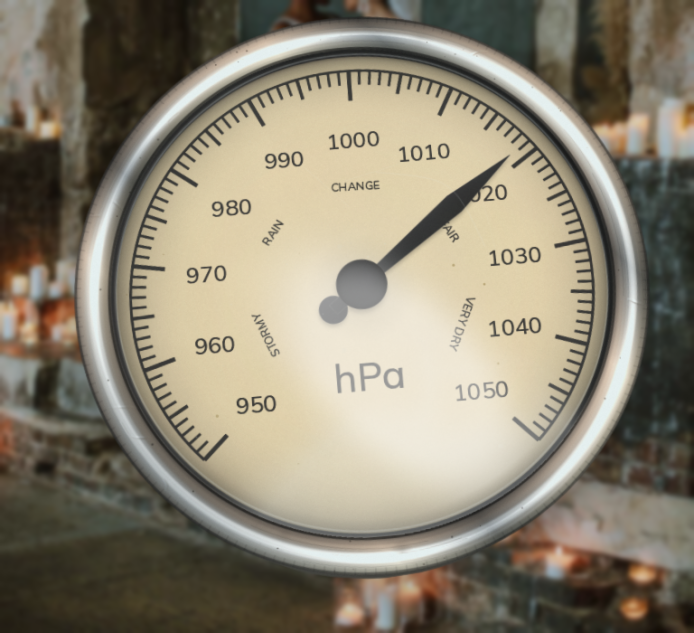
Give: 1019 hPa
